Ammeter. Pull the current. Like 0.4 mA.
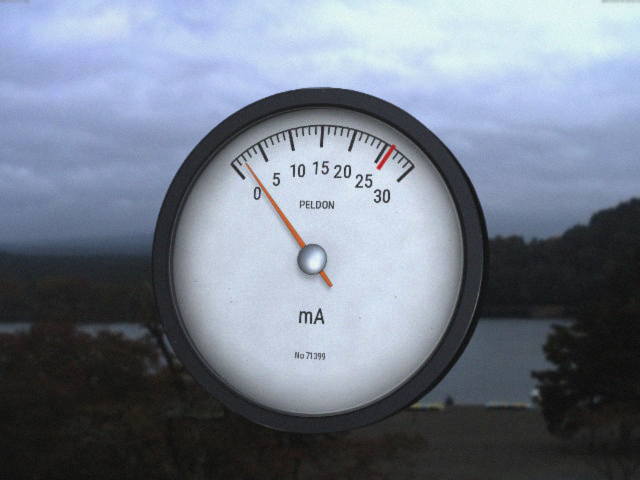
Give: 2 mA
